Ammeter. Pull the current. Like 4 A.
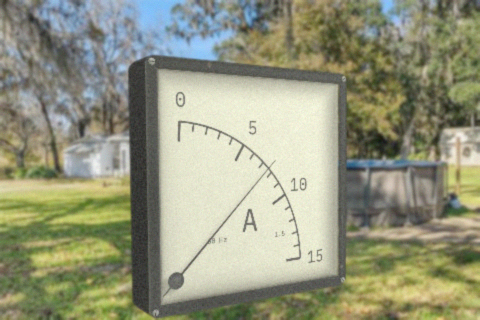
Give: 7.5 A
